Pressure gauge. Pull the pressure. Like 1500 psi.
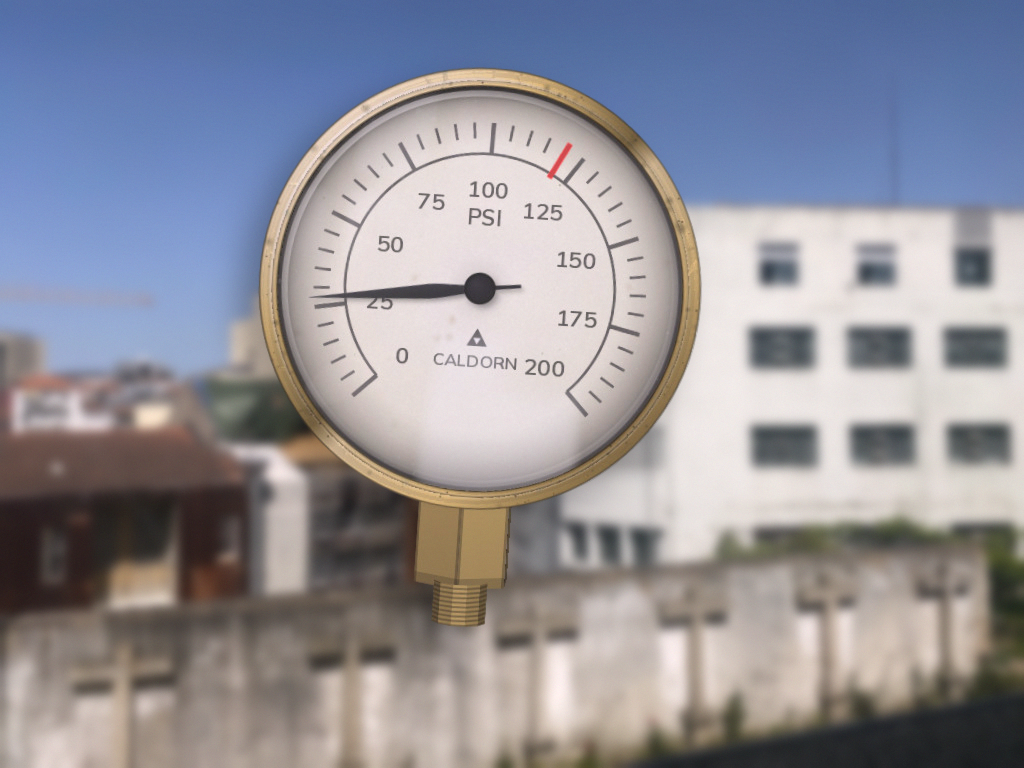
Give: 27.5 psi
